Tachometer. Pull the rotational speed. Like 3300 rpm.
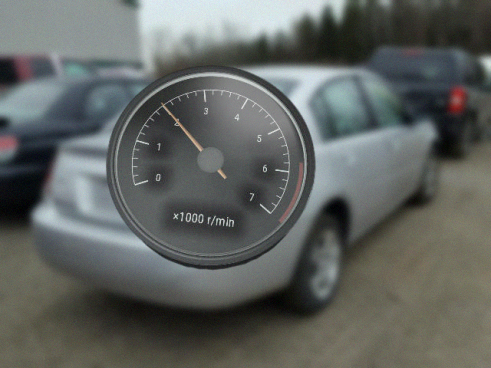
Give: 2000 rpm
